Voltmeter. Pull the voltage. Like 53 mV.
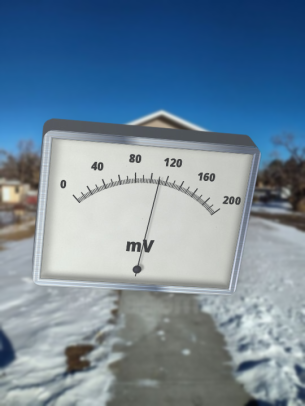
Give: 110 mV
